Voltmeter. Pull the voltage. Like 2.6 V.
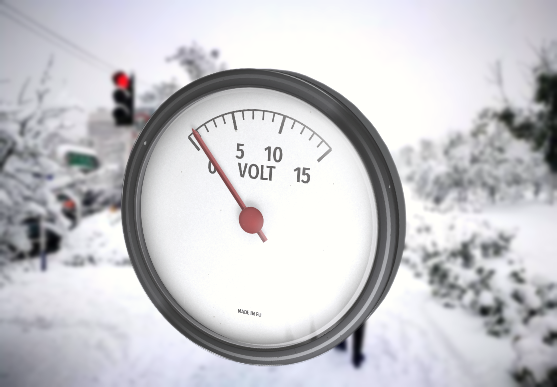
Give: 1 V
